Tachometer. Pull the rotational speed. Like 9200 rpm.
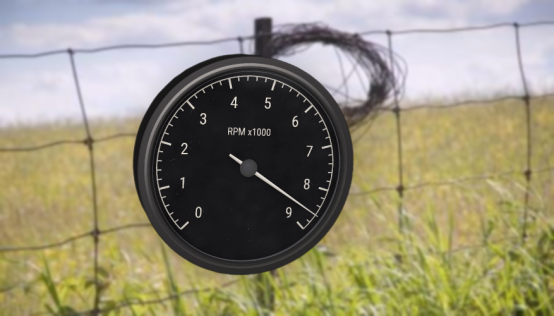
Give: 8600 rpm
